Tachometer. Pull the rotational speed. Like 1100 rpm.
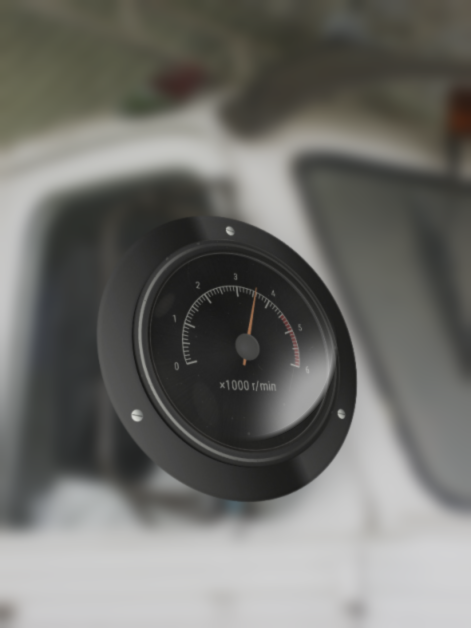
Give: 3500 rpm
